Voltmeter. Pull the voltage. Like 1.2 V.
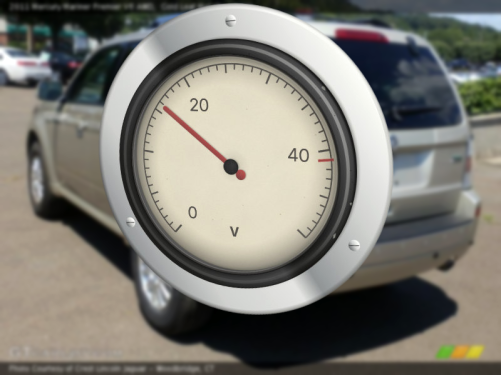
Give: 16 V
